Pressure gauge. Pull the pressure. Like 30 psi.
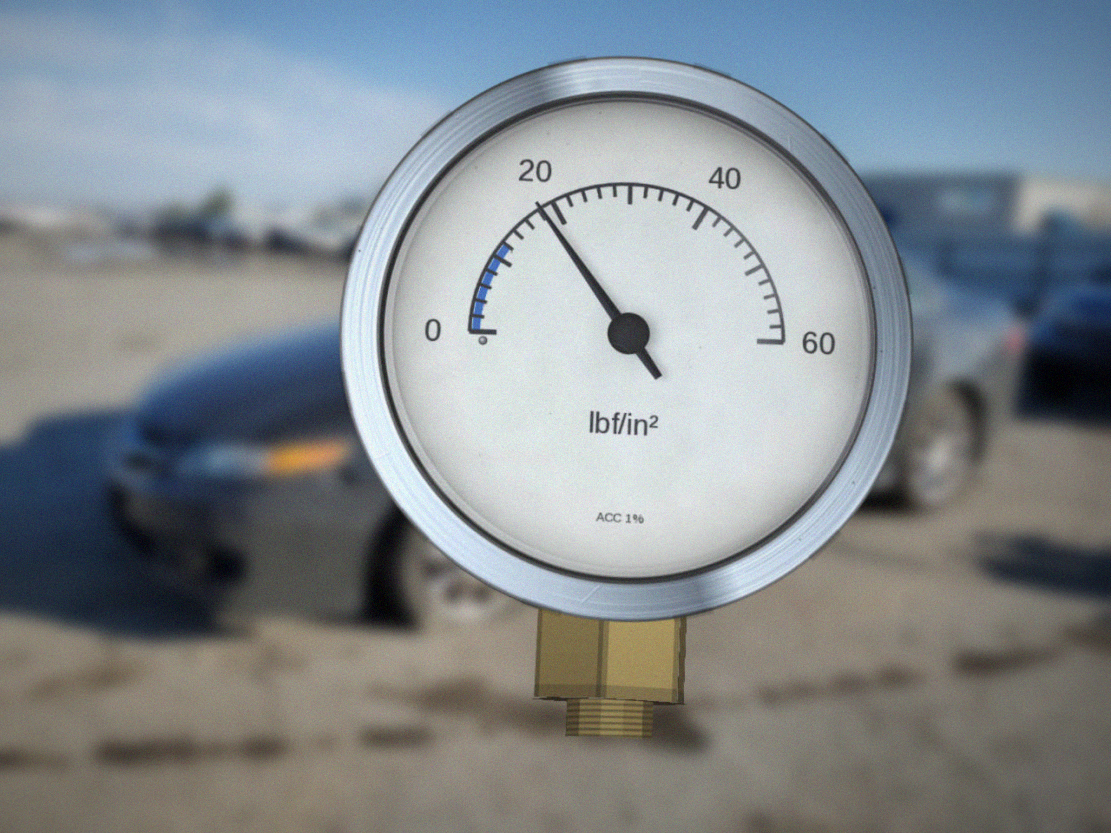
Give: 18 psi
